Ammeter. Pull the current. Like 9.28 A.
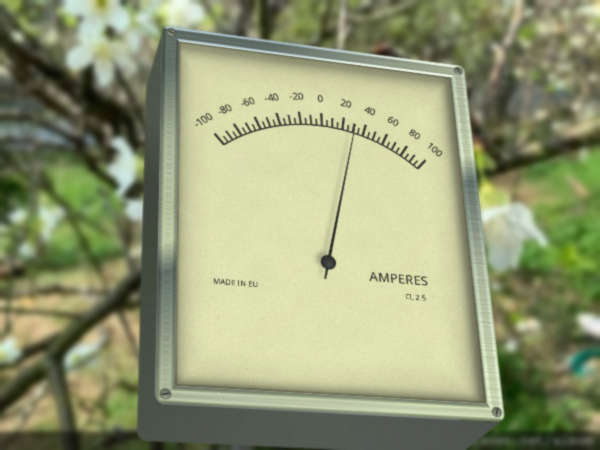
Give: 30 A
